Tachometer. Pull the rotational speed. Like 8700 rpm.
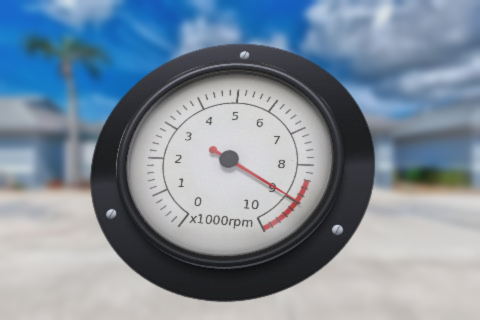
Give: 9000 rpm
